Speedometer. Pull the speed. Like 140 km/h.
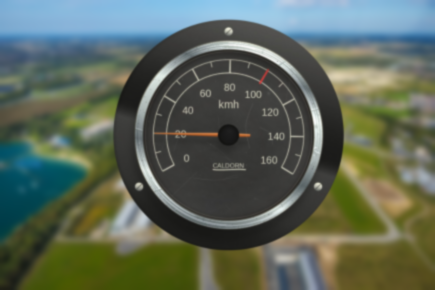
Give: 20 km/h
